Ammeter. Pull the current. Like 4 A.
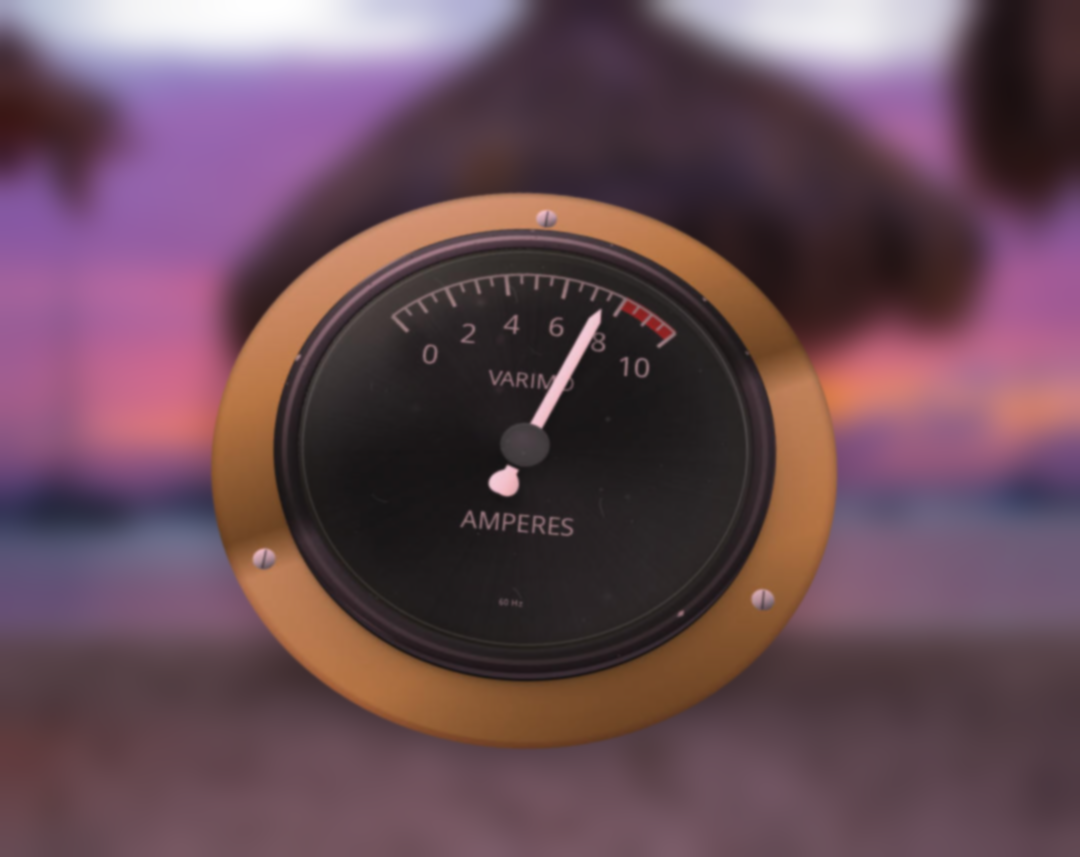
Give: 7.5 A
